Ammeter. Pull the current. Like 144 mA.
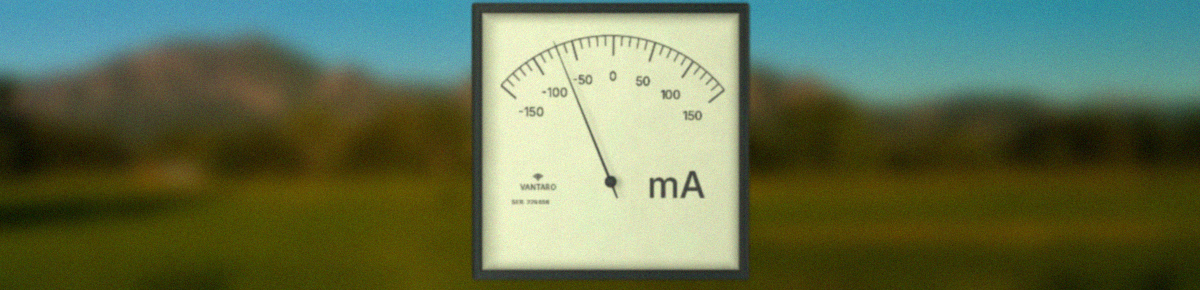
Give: -70 mA
